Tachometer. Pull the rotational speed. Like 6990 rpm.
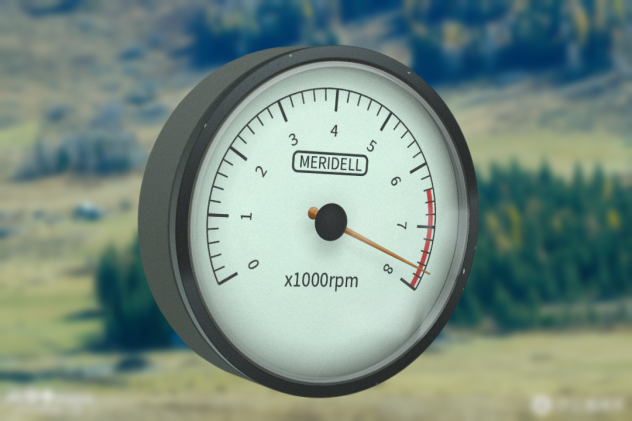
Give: 7700 rpm
